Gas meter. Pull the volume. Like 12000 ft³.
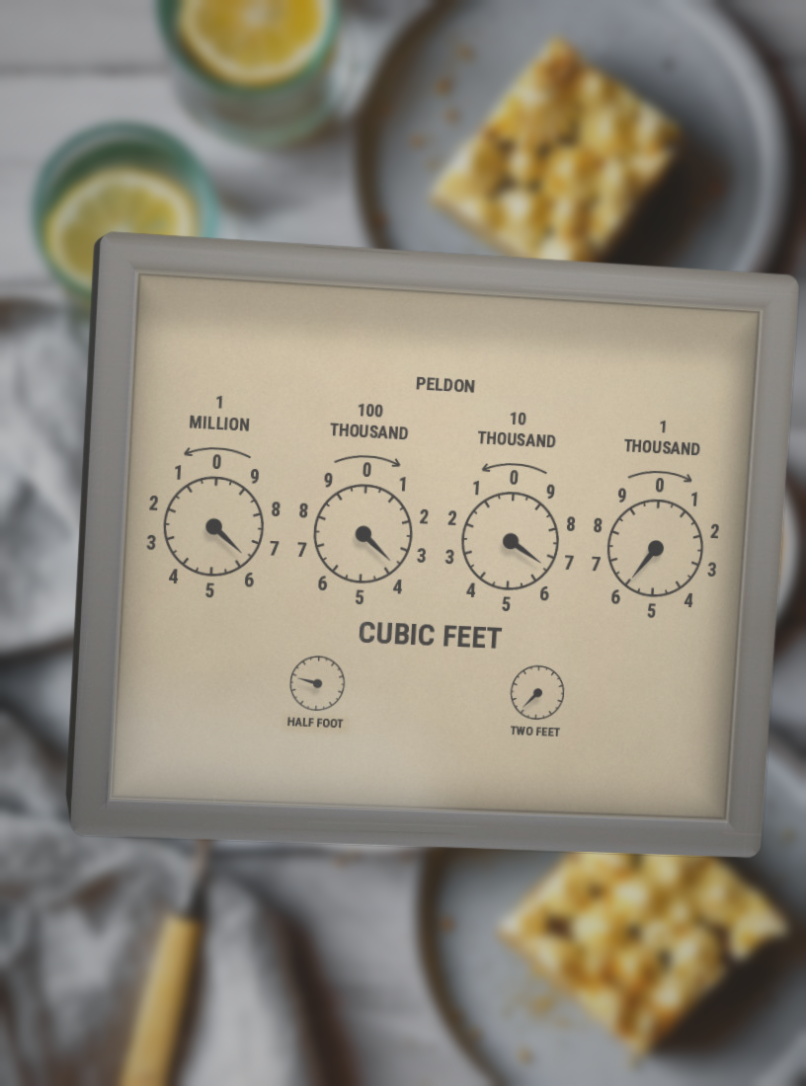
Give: 636600 ft³
